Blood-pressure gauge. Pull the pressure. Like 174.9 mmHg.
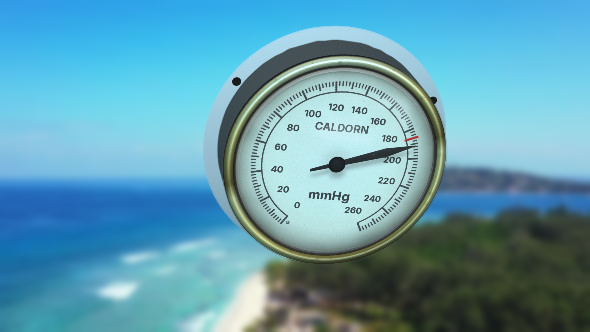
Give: 190 mmHg
